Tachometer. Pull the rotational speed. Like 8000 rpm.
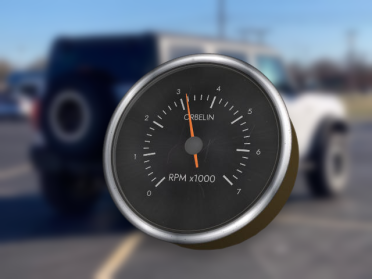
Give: 3200 rpm
